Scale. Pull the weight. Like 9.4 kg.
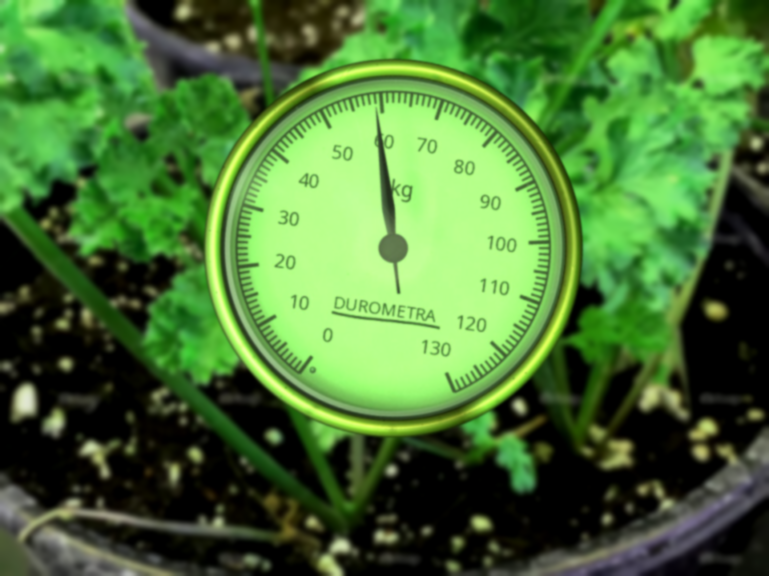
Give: 59 kg
